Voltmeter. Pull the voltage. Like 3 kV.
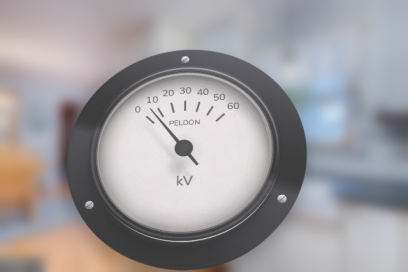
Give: 5 kV
